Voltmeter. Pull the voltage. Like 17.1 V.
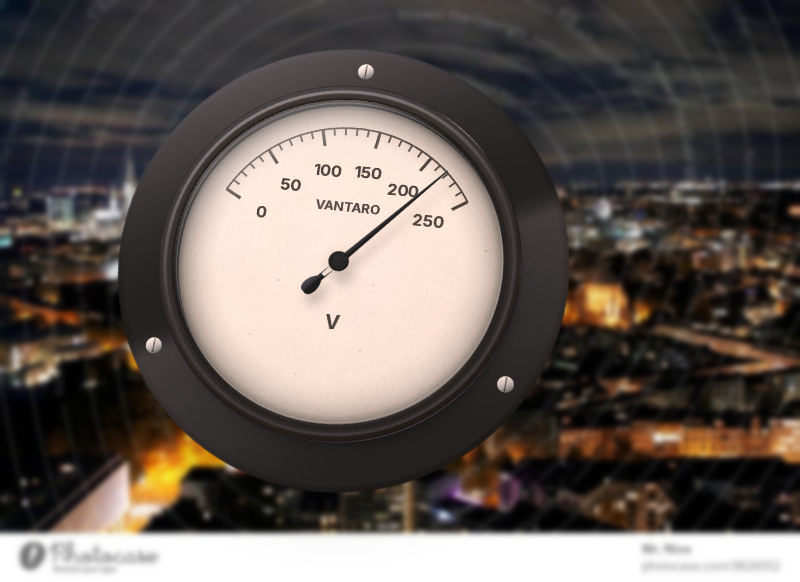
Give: 220 V
